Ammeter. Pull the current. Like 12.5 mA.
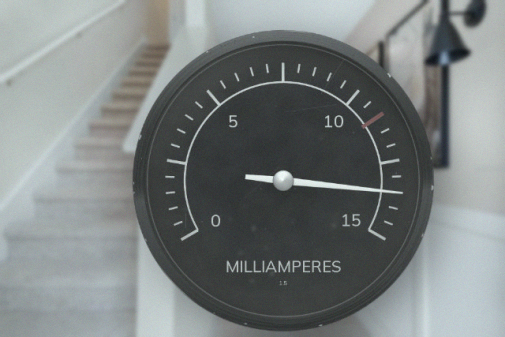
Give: 13.5 mA
